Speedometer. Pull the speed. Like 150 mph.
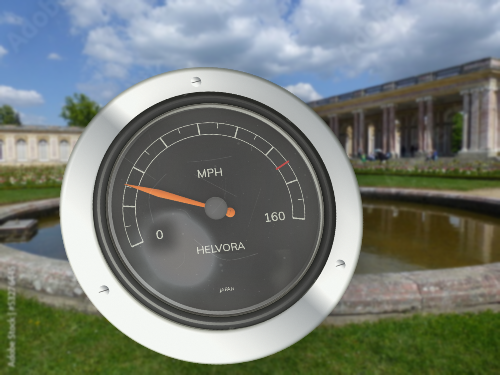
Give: 30 mph
